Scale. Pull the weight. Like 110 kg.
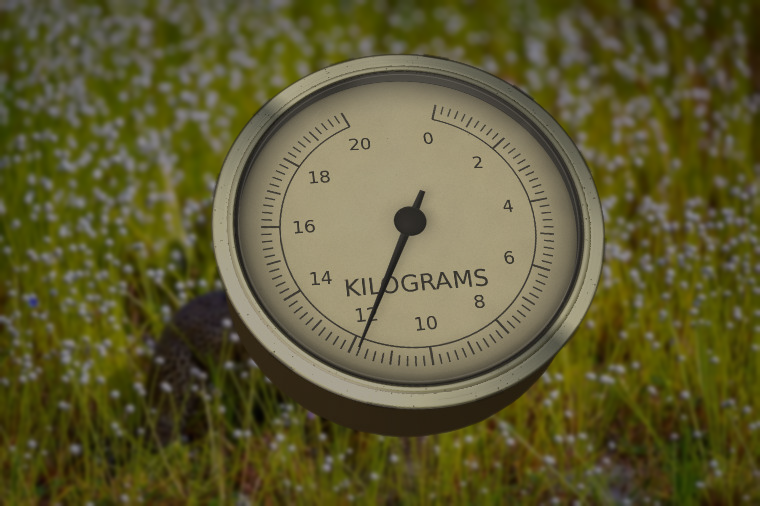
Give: 11.8 kg
